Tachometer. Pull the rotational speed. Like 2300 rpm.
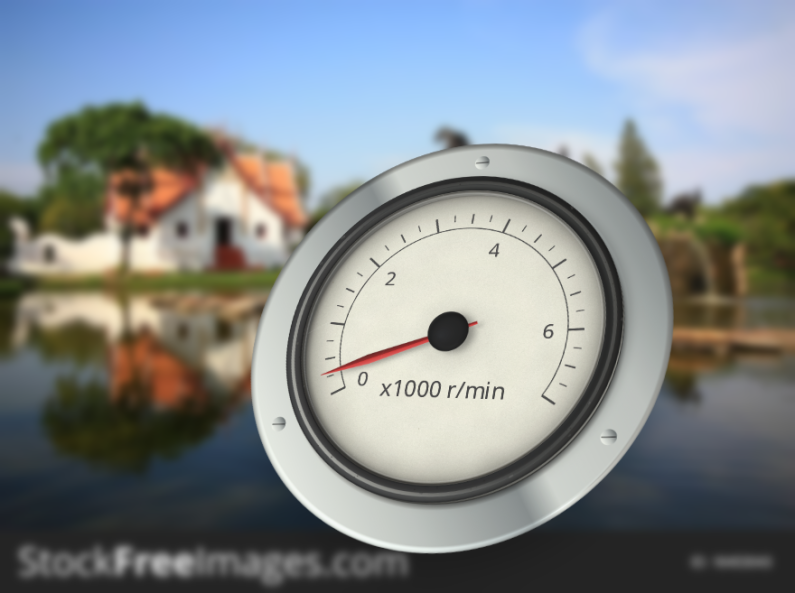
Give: 250 rpm
